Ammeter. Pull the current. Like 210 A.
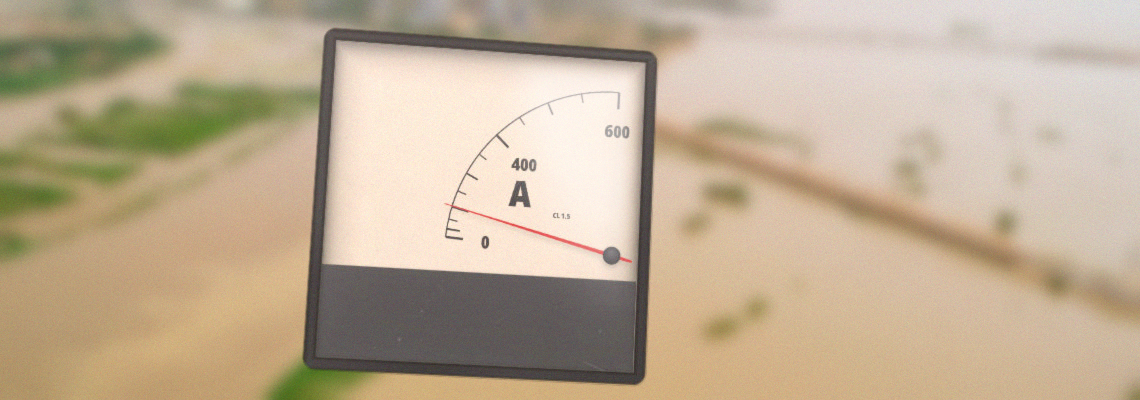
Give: 200 A
